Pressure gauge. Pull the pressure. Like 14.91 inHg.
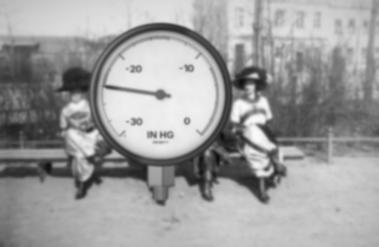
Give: -24 inHg
